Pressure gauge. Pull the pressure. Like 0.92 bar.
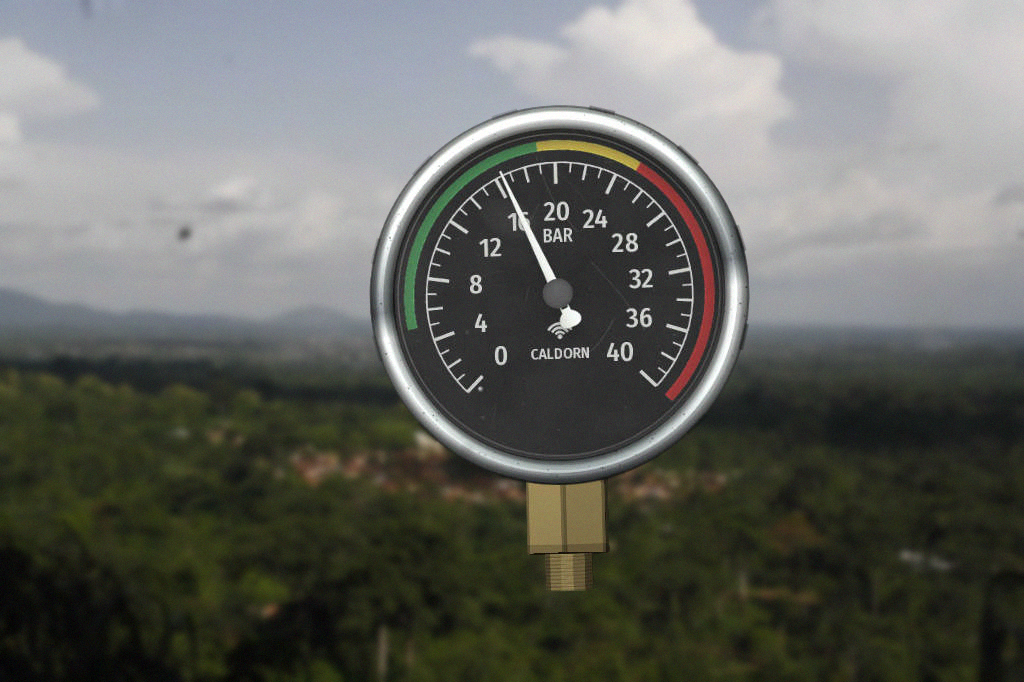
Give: 16.5 bar
